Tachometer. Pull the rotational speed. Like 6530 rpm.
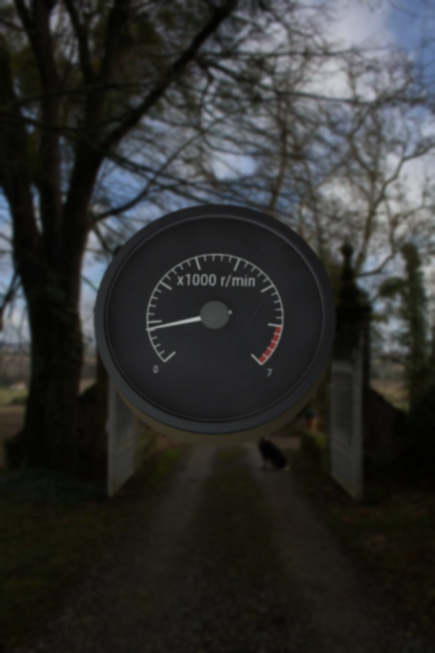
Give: 800 rpm
